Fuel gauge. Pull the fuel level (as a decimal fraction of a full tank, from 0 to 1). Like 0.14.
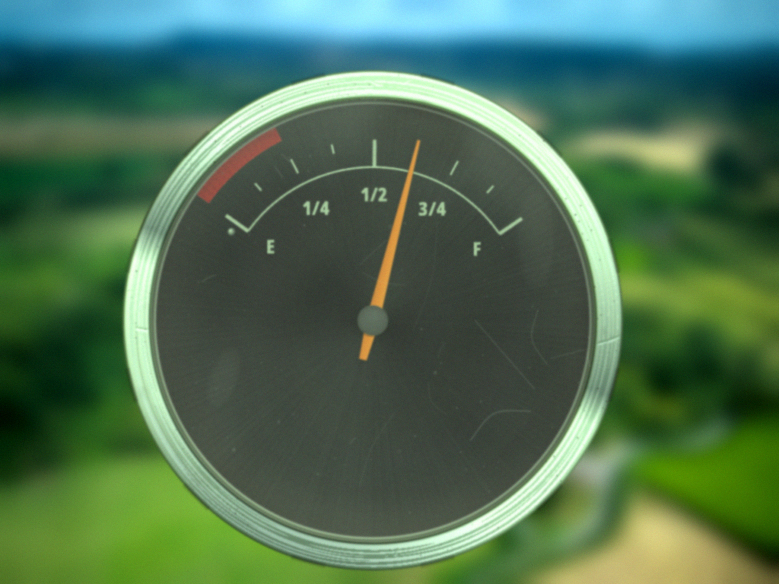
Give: 0.625
